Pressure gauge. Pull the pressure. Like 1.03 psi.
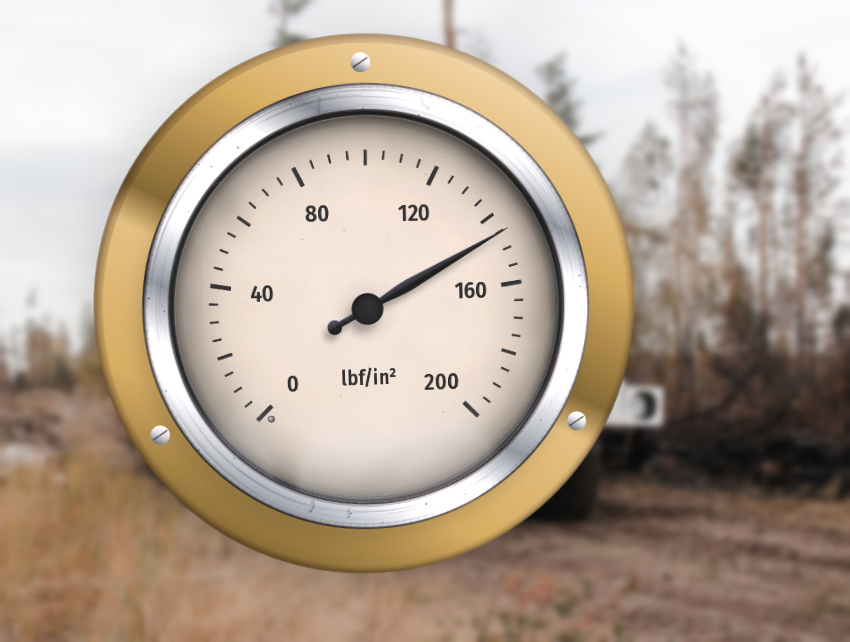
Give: 145 psi
